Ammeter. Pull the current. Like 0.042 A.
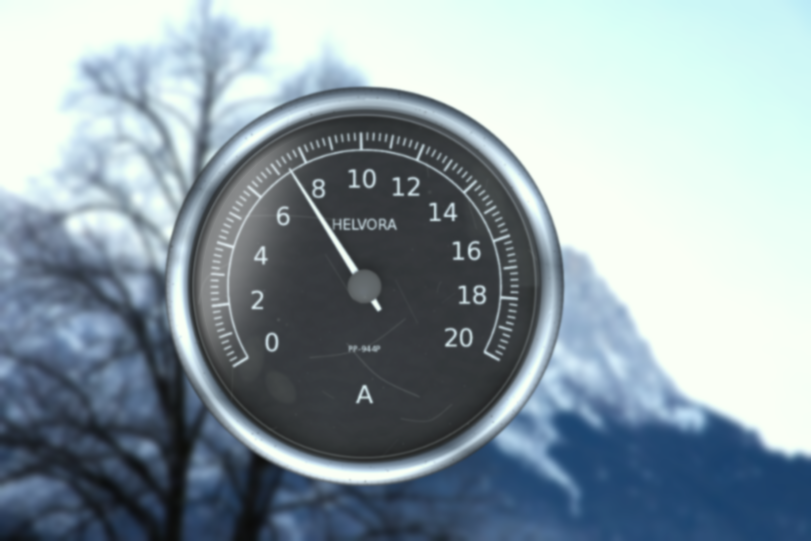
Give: 7.4 A
